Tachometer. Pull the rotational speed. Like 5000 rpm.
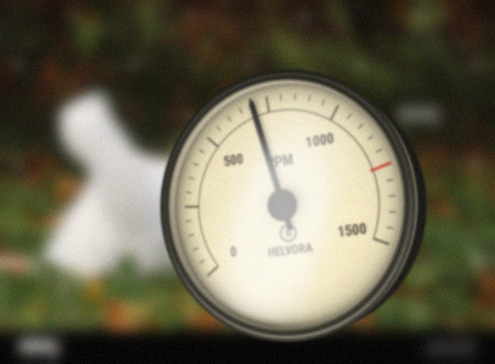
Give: 700 rpm
